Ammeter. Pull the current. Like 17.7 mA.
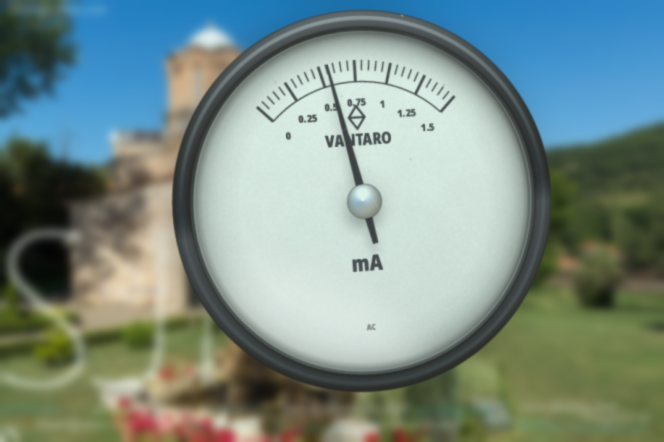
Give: 0.55 mA
